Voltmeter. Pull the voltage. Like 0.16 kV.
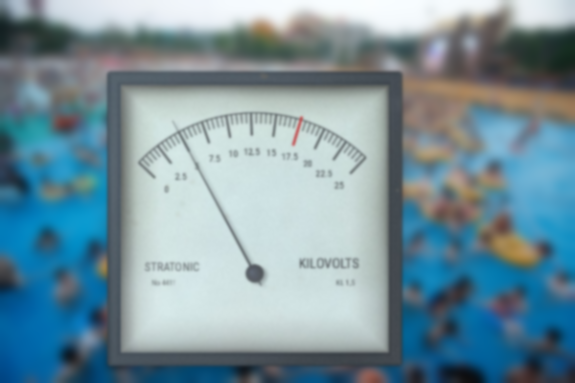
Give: 5 kV
